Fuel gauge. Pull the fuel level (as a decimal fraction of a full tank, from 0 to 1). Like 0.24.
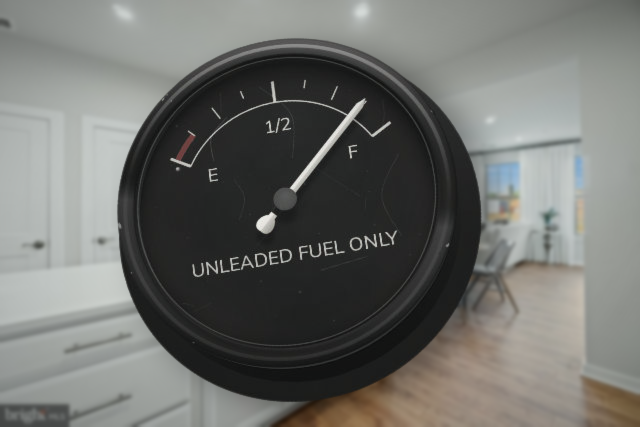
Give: 0.875
